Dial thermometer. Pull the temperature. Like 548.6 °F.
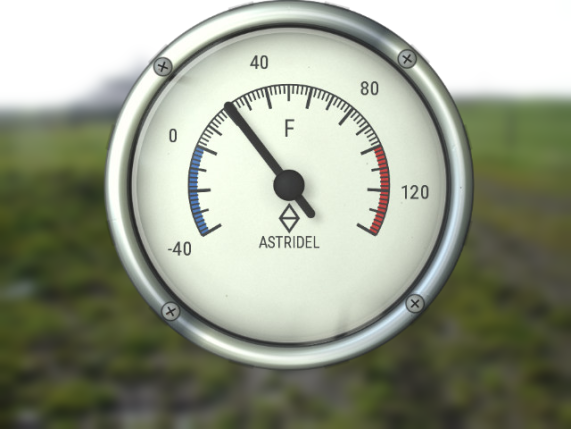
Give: 22 °F
